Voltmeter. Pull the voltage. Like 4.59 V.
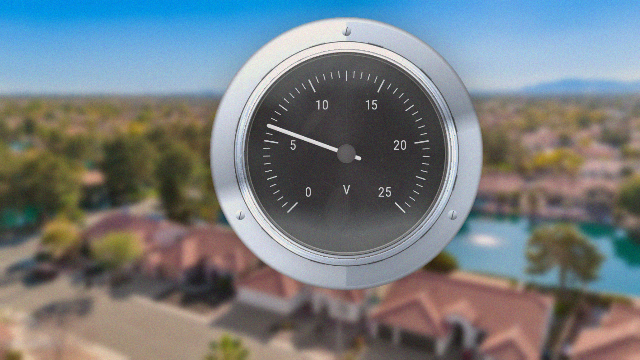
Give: 6 V
